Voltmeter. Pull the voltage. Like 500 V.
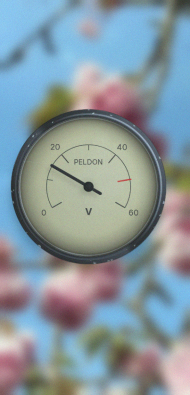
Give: 15 V
